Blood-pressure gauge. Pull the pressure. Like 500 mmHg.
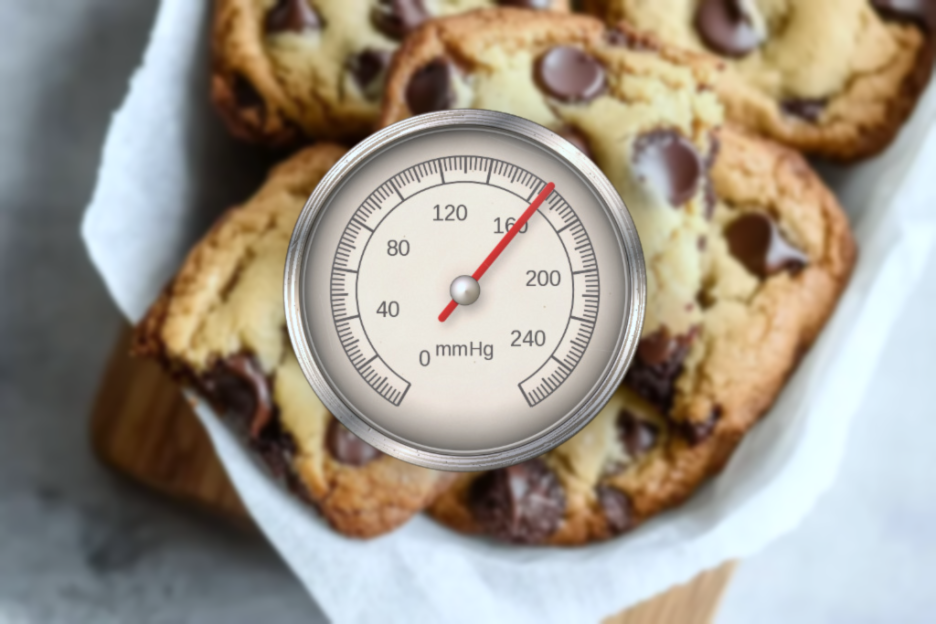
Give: 164 mmHg
